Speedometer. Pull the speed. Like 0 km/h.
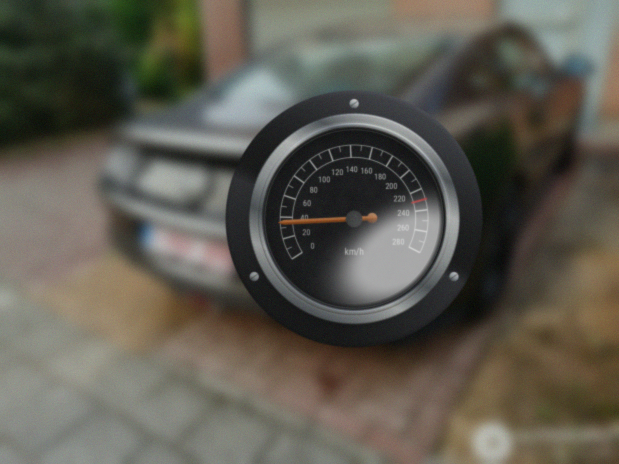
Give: 35 km/h
